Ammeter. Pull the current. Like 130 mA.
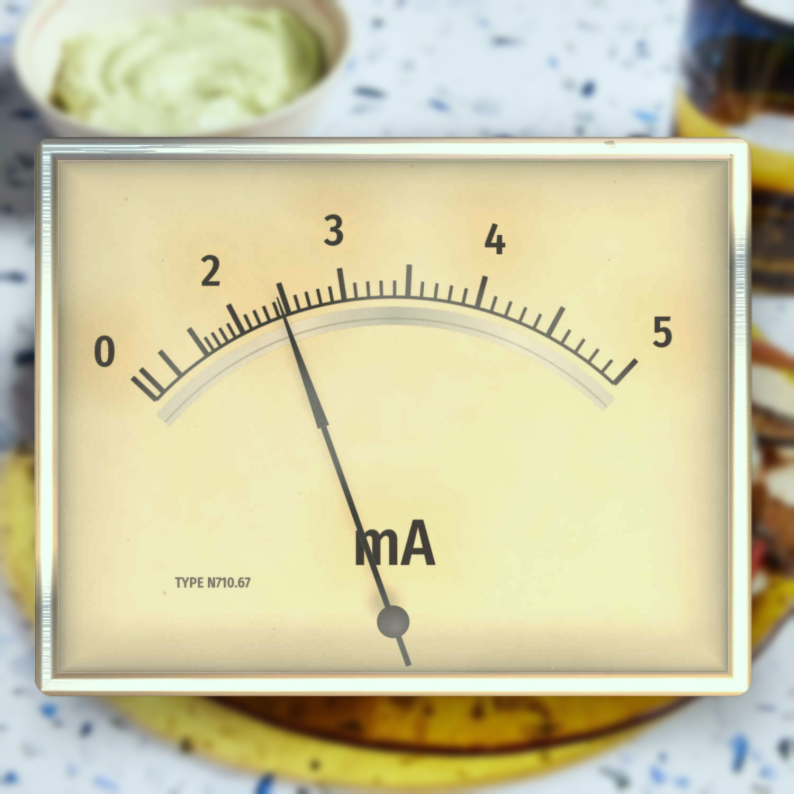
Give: 2.45 mA
